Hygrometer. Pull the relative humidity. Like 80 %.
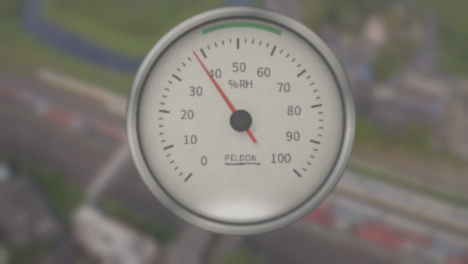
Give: 38 %
